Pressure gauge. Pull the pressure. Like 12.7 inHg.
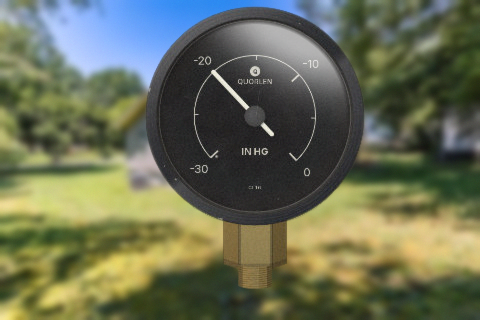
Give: -20 inHg
